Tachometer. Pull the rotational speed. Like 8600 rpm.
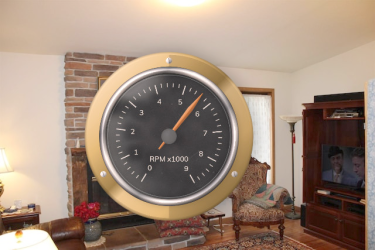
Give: 5600 rpm
